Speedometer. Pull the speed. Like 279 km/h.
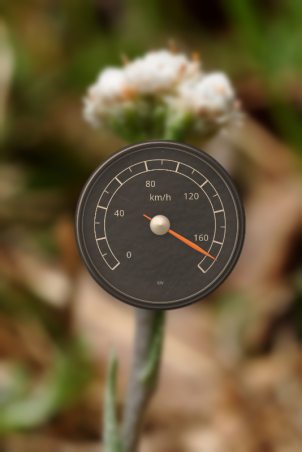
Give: 170 km/h
